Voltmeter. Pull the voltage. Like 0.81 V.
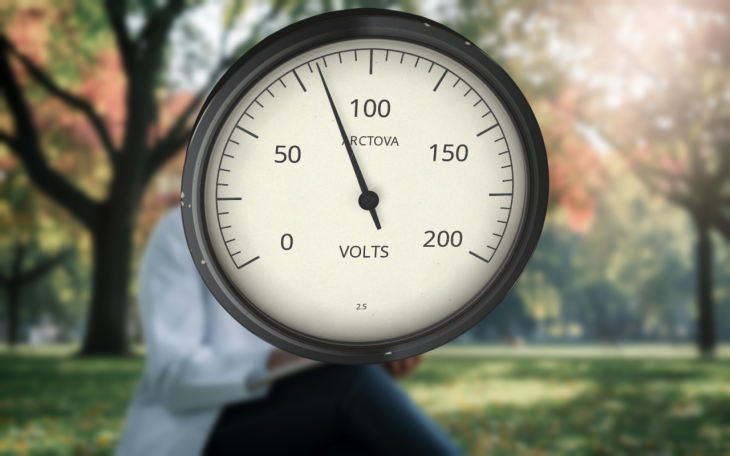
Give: 82.5 V
